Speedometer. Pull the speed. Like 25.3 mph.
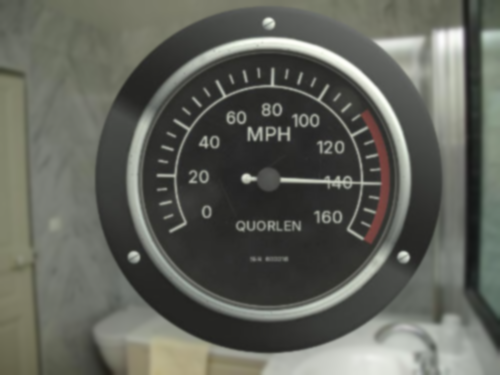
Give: 140 mph
